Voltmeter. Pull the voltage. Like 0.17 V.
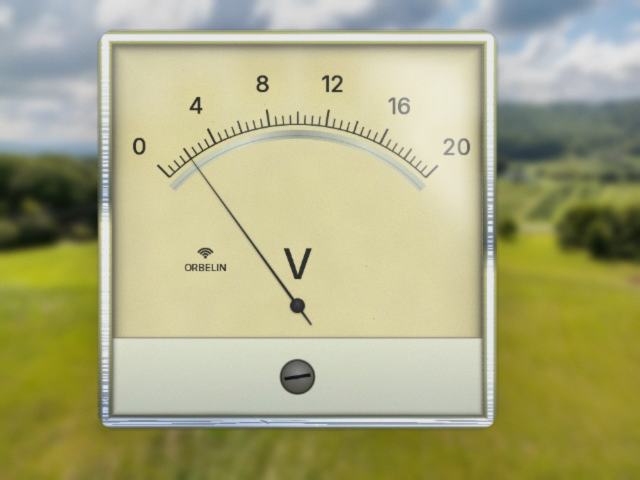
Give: 2 V
